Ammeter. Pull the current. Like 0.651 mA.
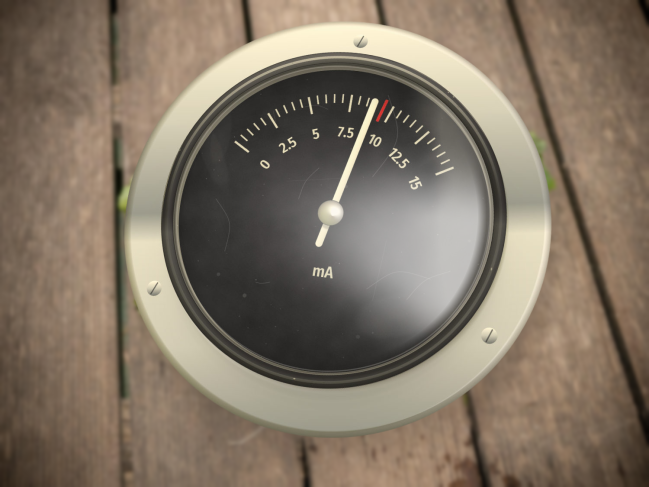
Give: 9 mA
